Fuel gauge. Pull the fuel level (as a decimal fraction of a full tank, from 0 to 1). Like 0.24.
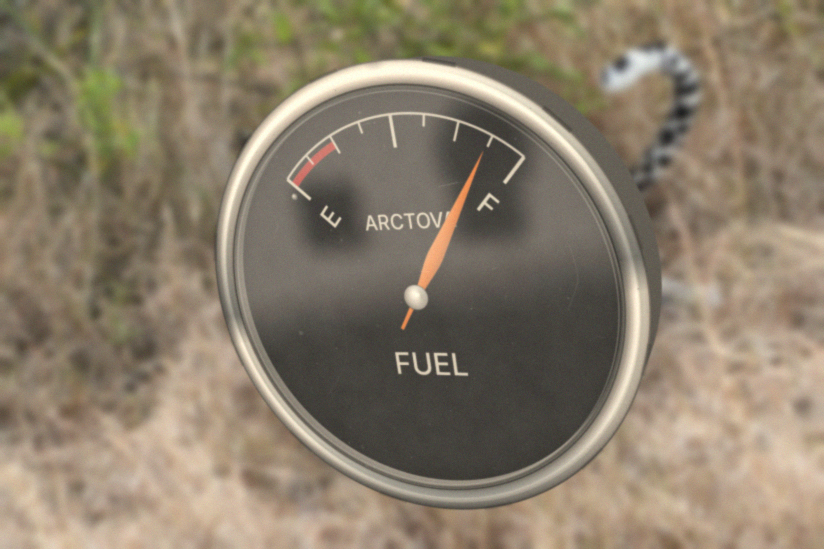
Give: 0.875
